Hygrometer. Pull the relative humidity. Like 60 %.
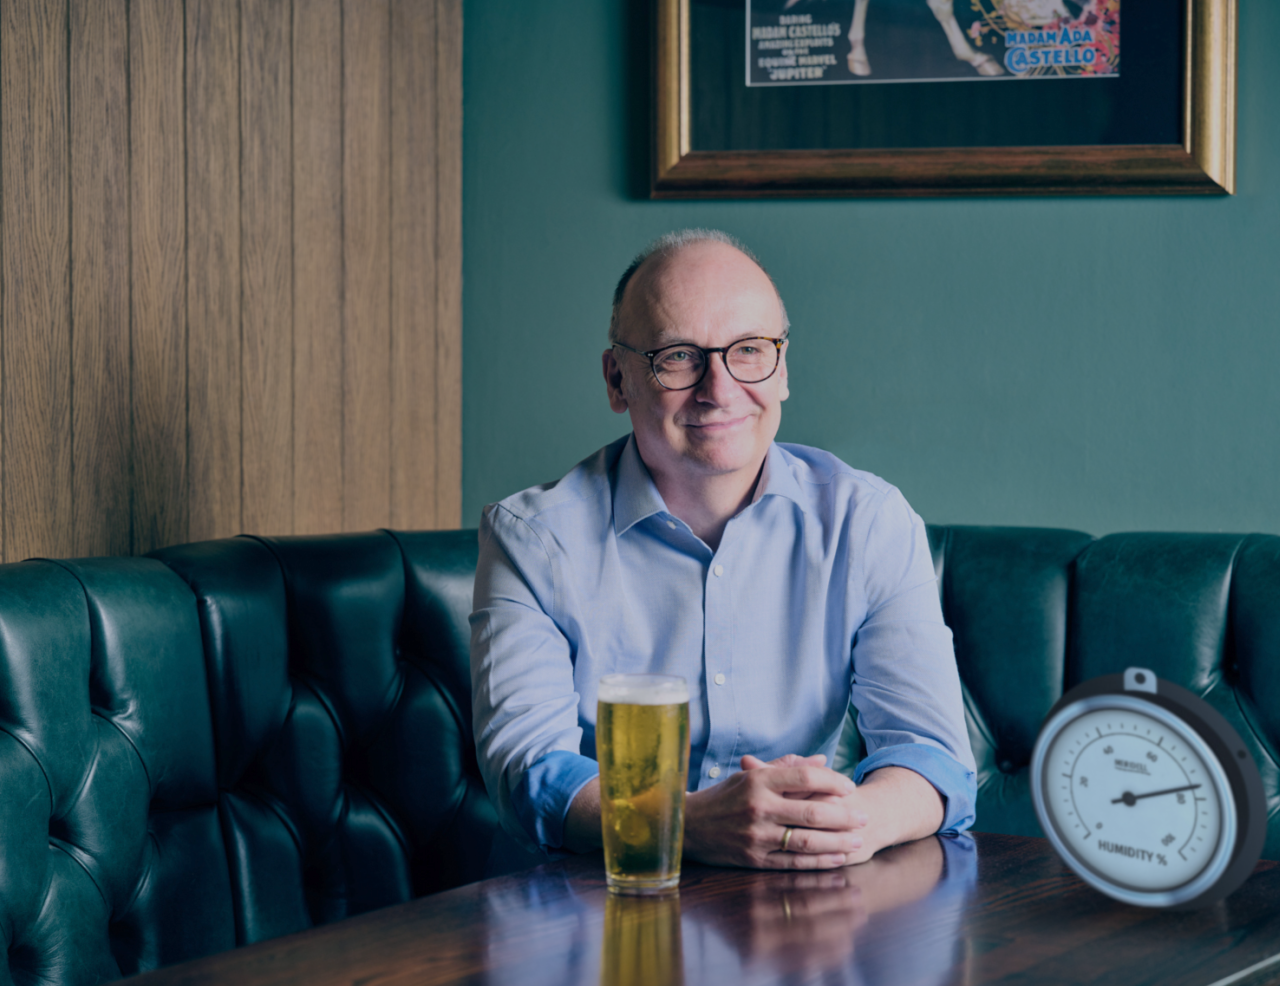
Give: 76 %
